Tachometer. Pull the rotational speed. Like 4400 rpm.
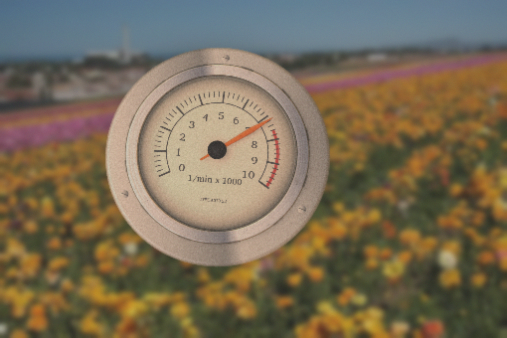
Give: 7200 rpm
